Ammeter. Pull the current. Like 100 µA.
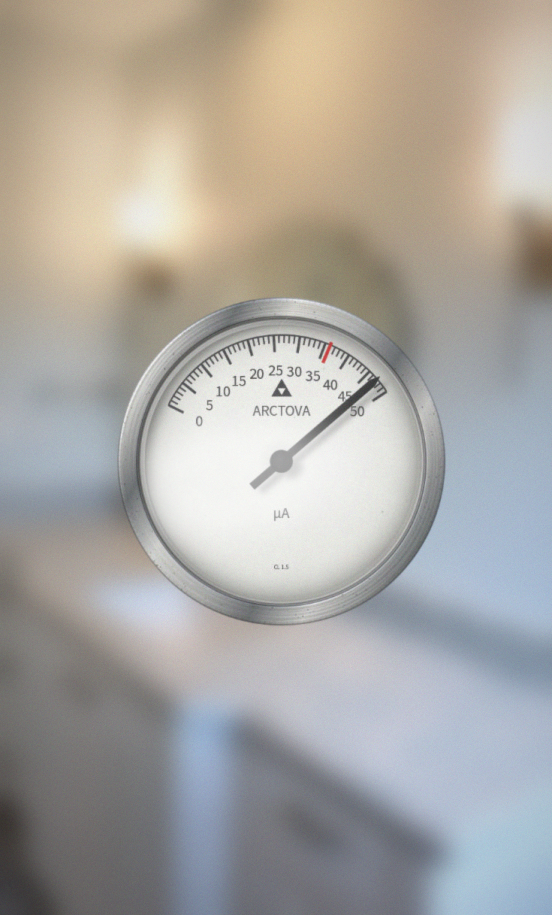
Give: 47 µA
